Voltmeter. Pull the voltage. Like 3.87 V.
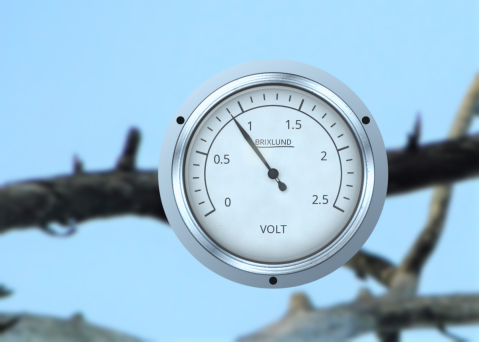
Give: 0.9 V
